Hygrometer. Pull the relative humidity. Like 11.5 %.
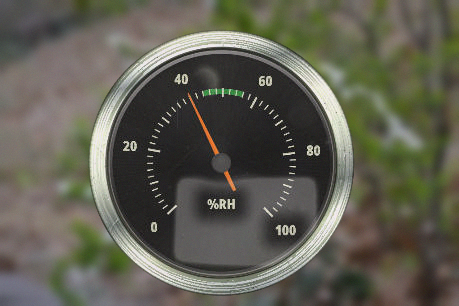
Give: 40 %
